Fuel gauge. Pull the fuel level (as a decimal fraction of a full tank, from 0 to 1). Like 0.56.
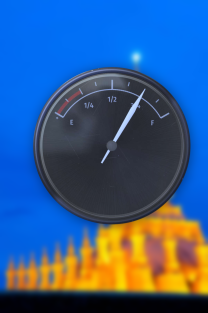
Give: 0.75
